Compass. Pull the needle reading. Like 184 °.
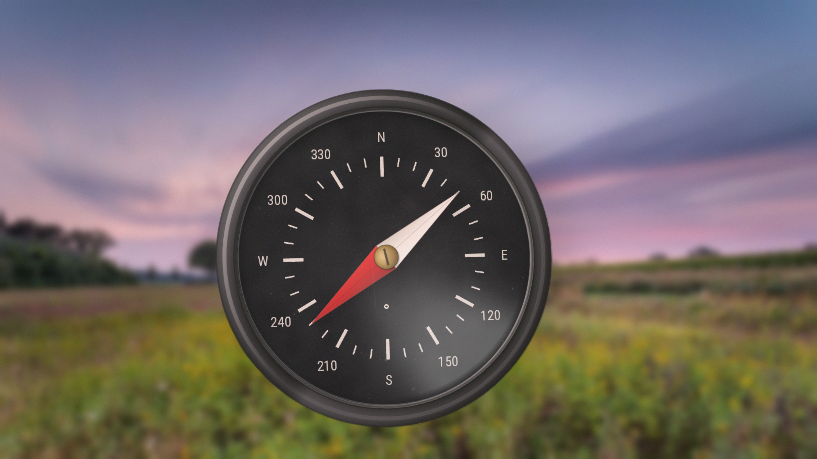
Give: 230 °
